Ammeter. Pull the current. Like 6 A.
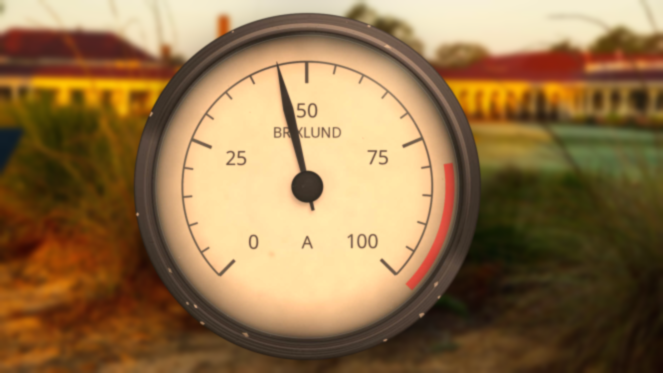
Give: 45 A
